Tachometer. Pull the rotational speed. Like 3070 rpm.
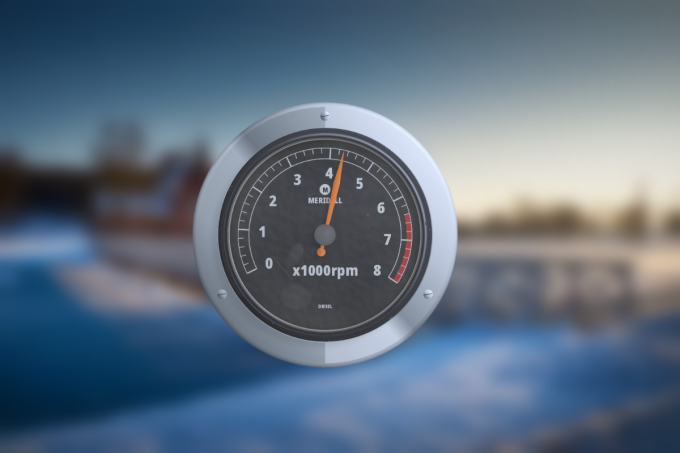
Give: 4300 rpm
